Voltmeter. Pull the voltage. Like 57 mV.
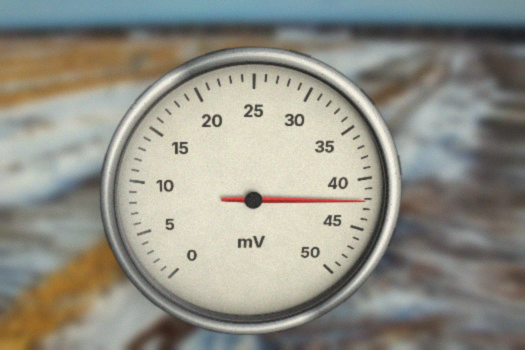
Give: 42 mV
